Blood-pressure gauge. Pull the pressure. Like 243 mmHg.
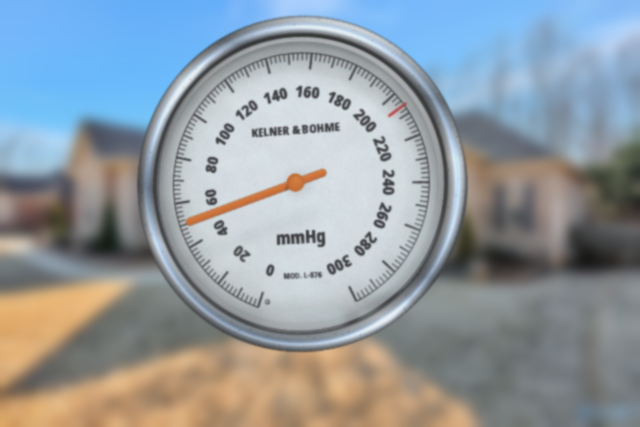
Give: 50 mmHg
